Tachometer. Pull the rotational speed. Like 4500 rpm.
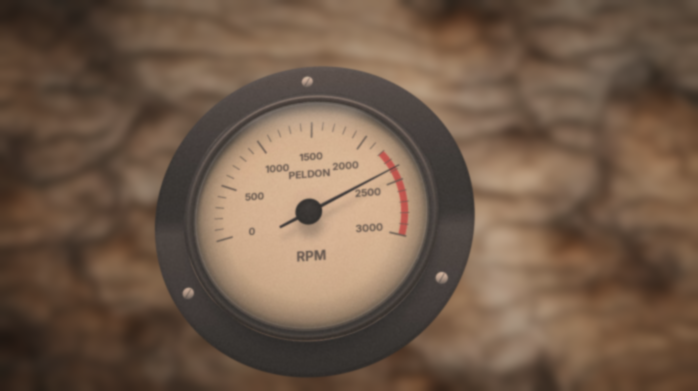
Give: 2400 rpm
